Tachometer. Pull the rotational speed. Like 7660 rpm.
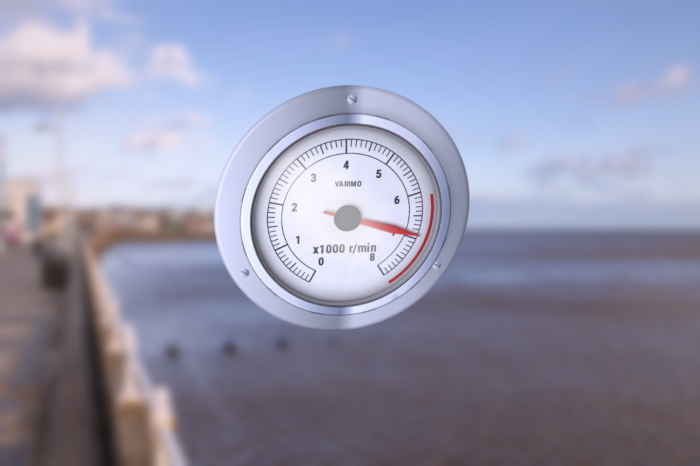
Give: 6900 rpm
